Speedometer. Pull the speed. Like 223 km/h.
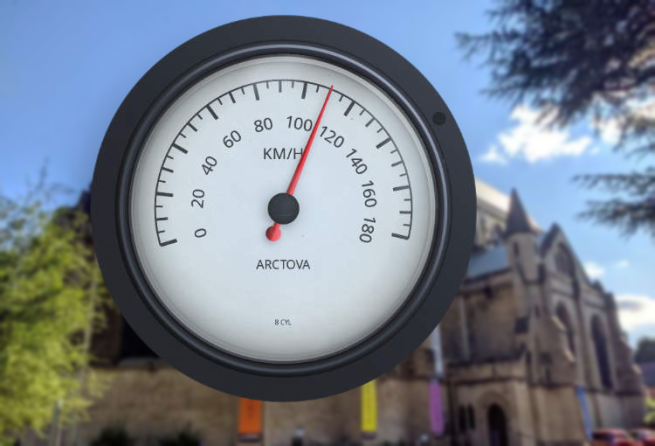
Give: 110 km/h
